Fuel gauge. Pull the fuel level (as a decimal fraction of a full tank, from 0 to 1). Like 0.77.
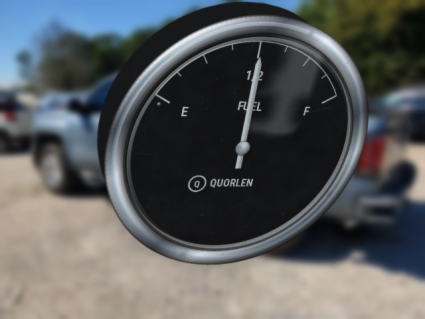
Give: 0.5
